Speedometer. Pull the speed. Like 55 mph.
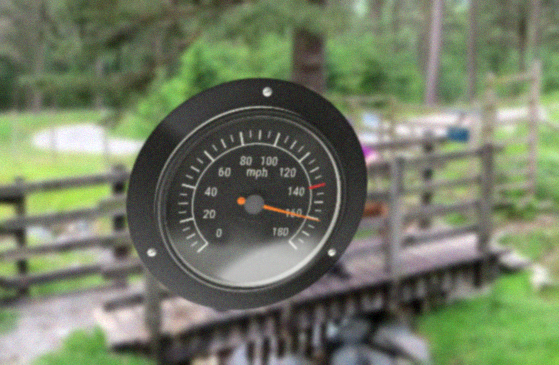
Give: 160 mph
